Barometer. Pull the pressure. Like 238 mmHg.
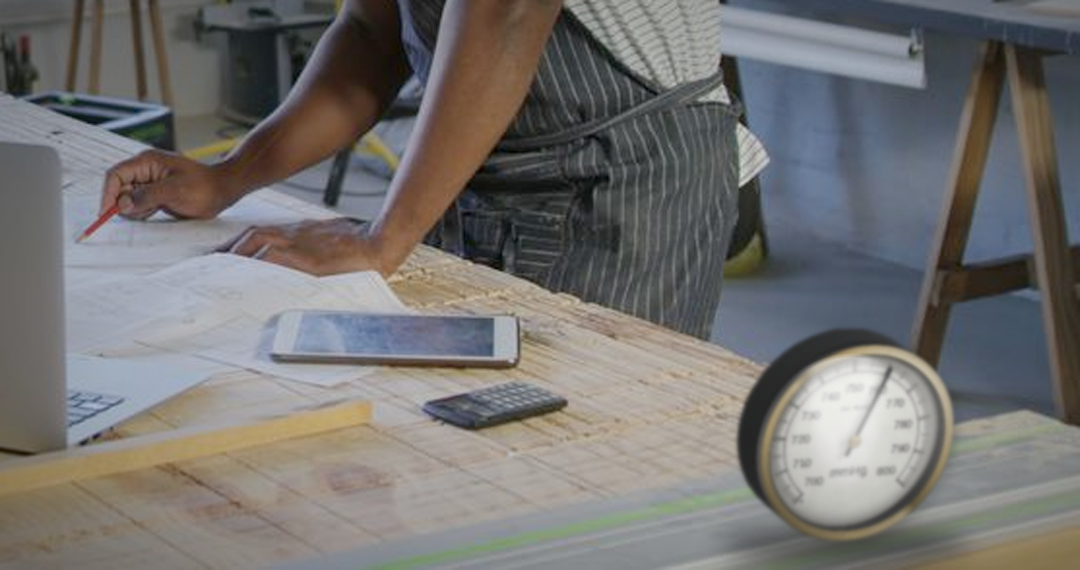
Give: 760 mmHg
